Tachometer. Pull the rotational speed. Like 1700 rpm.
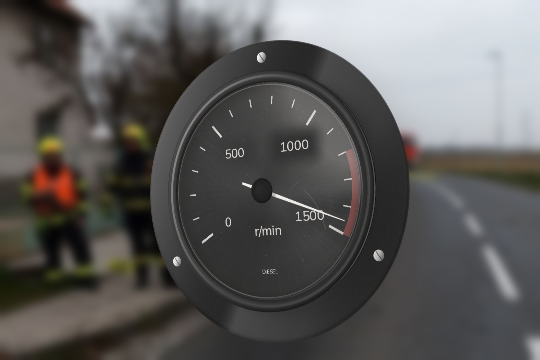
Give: 1450 rpm
